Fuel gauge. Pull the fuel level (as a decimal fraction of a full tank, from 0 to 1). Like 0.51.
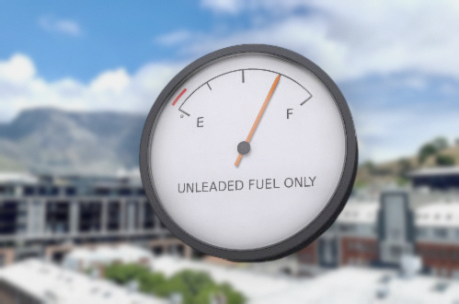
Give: 0.75
